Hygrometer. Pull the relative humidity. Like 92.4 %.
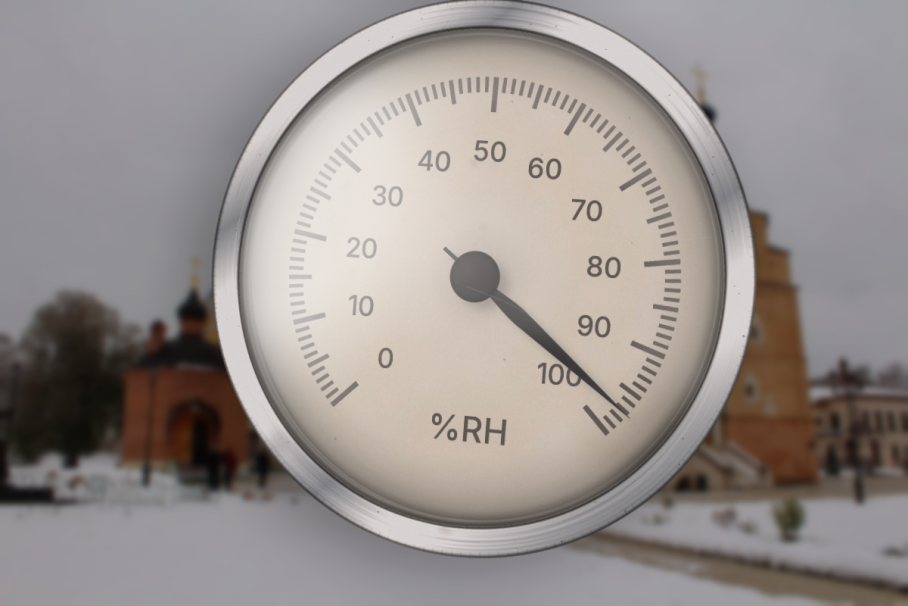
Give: 97 %
